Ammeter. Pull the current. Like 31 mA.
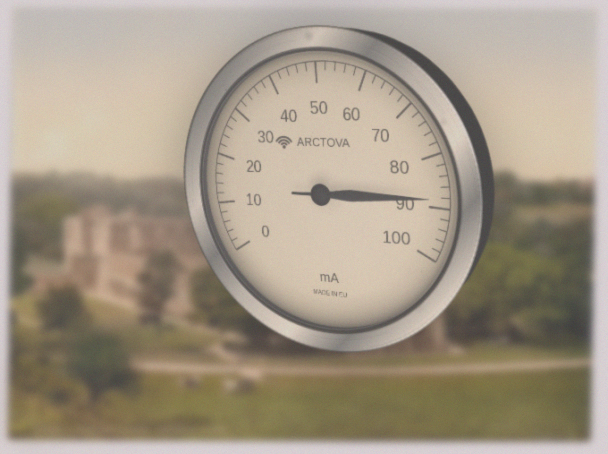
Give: 88 mA
